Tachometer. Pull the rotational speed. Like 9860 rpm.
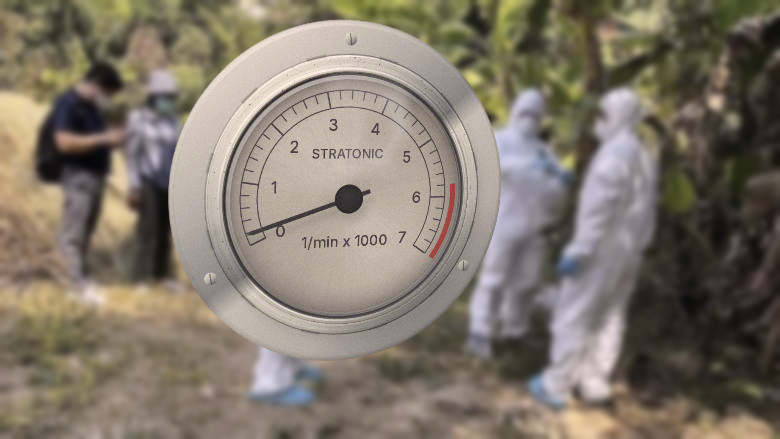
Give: 200 rpm
